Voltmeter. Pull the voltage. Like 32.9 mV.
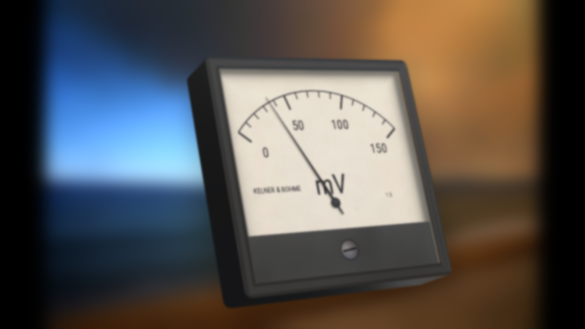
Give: 35 mV
